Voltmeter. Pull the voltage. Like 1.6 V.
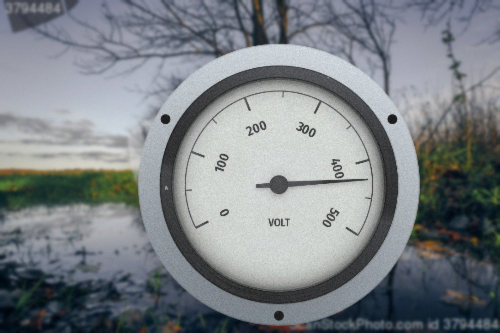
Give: 425 V
